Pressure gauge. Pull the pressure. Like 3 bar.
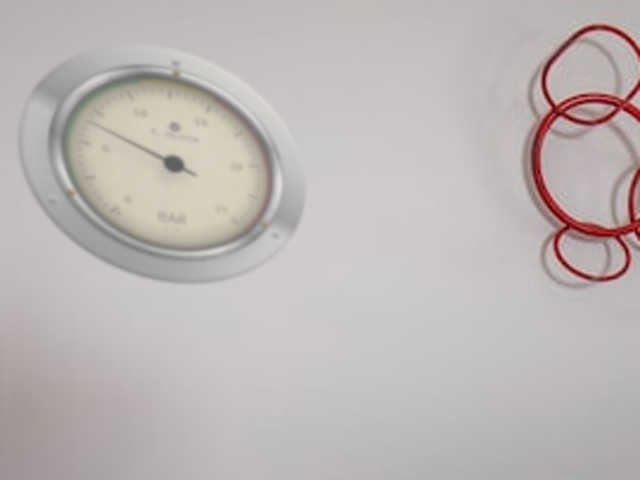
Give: 6.5 bar
